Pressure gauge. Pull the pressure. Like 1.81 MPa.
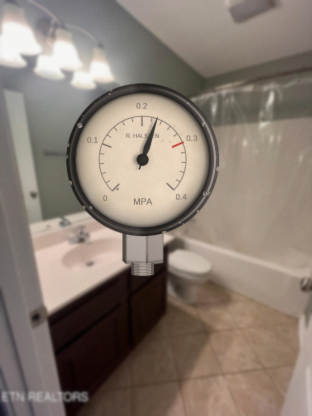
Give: 0.23 MPa
